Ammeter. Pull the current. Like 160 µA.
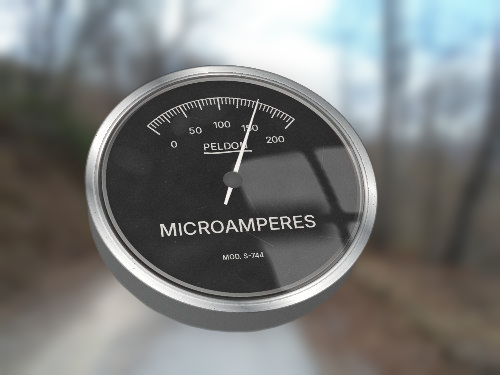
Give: 150 µA
